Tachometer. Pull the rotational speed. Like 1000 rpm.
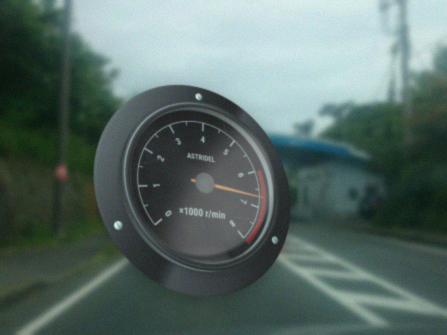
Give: 6750 rpm
